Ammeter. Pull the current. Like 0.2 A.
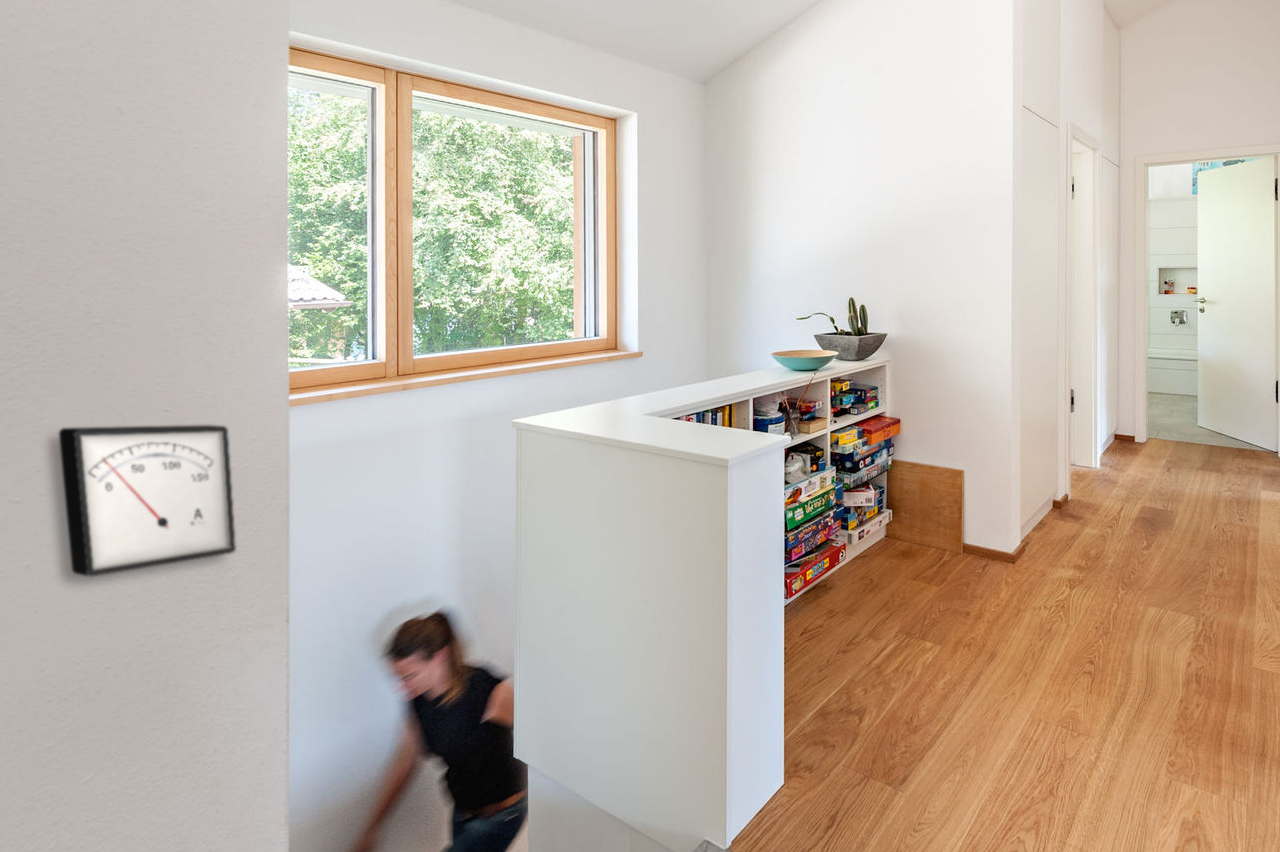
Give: 20 A
